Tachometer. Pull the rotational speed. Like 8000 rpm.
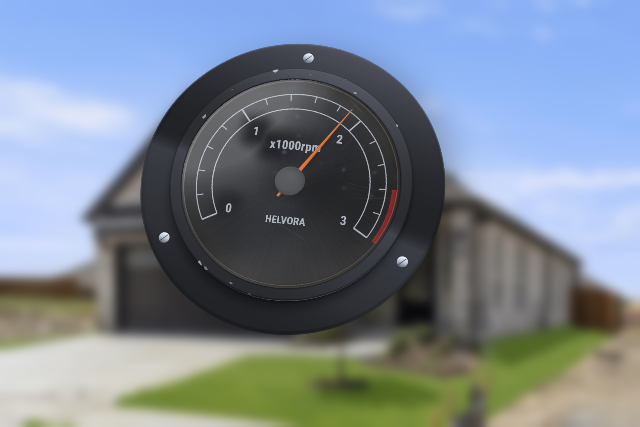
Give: 1900 rpm
